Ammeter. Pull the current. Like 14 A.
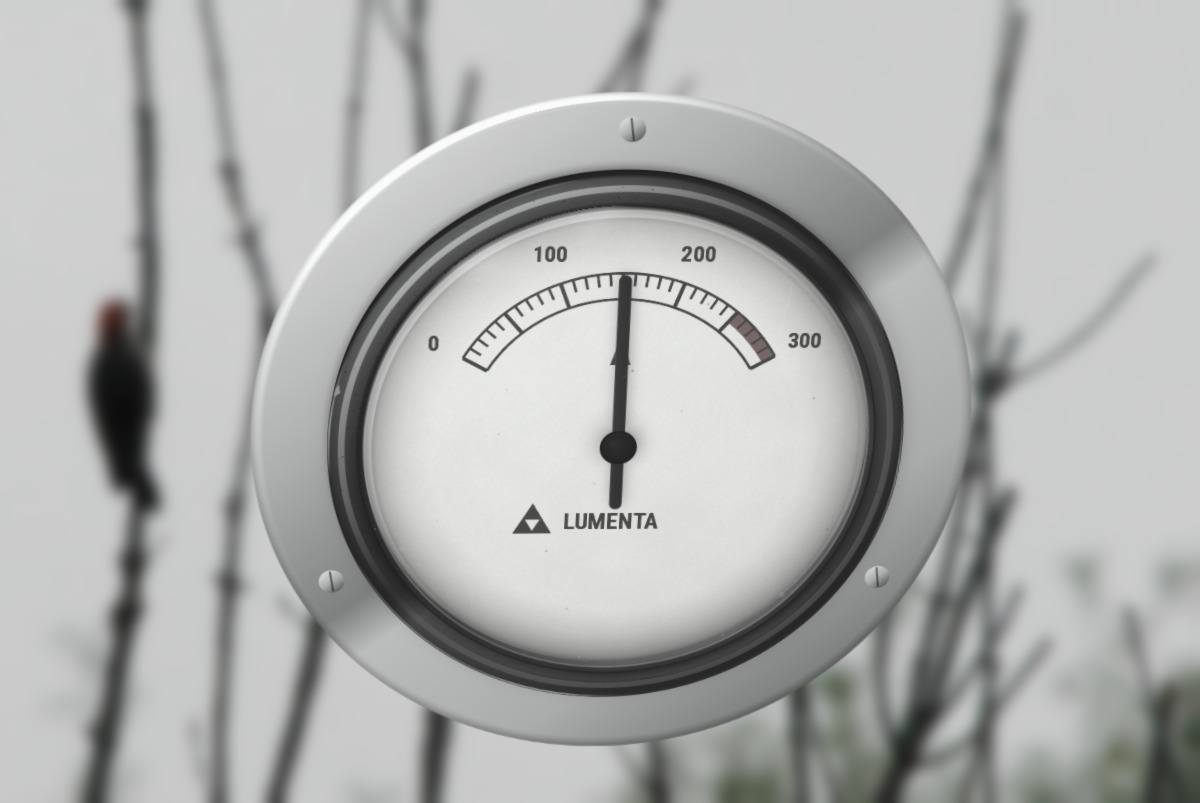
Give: 150 A
